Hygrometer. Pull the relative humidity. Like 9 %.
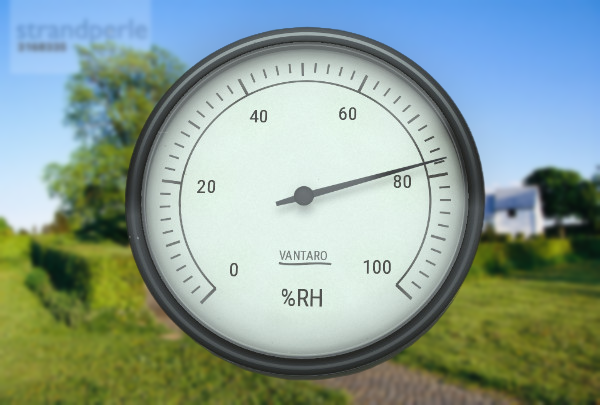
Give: 78 %
